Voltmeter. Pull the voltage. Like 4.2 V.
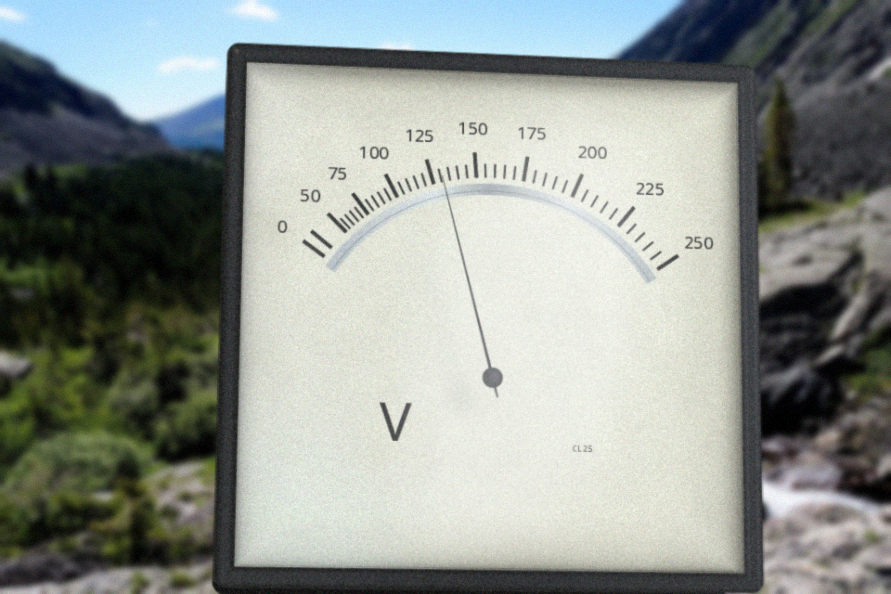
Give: 130 V
